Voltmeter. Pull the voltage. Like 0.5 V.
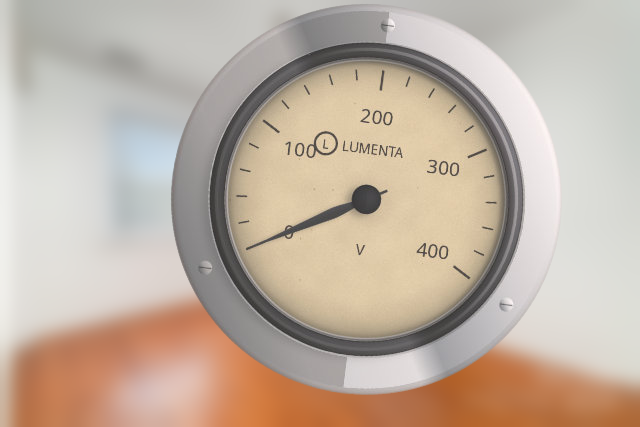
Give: 0 V
